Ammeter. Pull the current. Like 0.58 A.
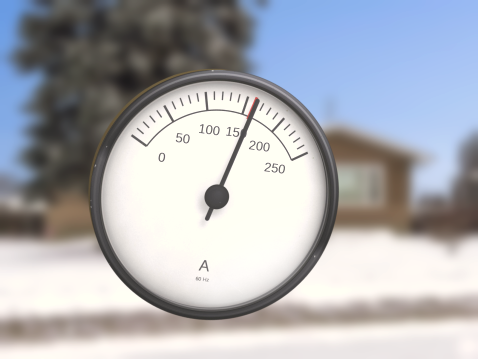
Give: 160 A
